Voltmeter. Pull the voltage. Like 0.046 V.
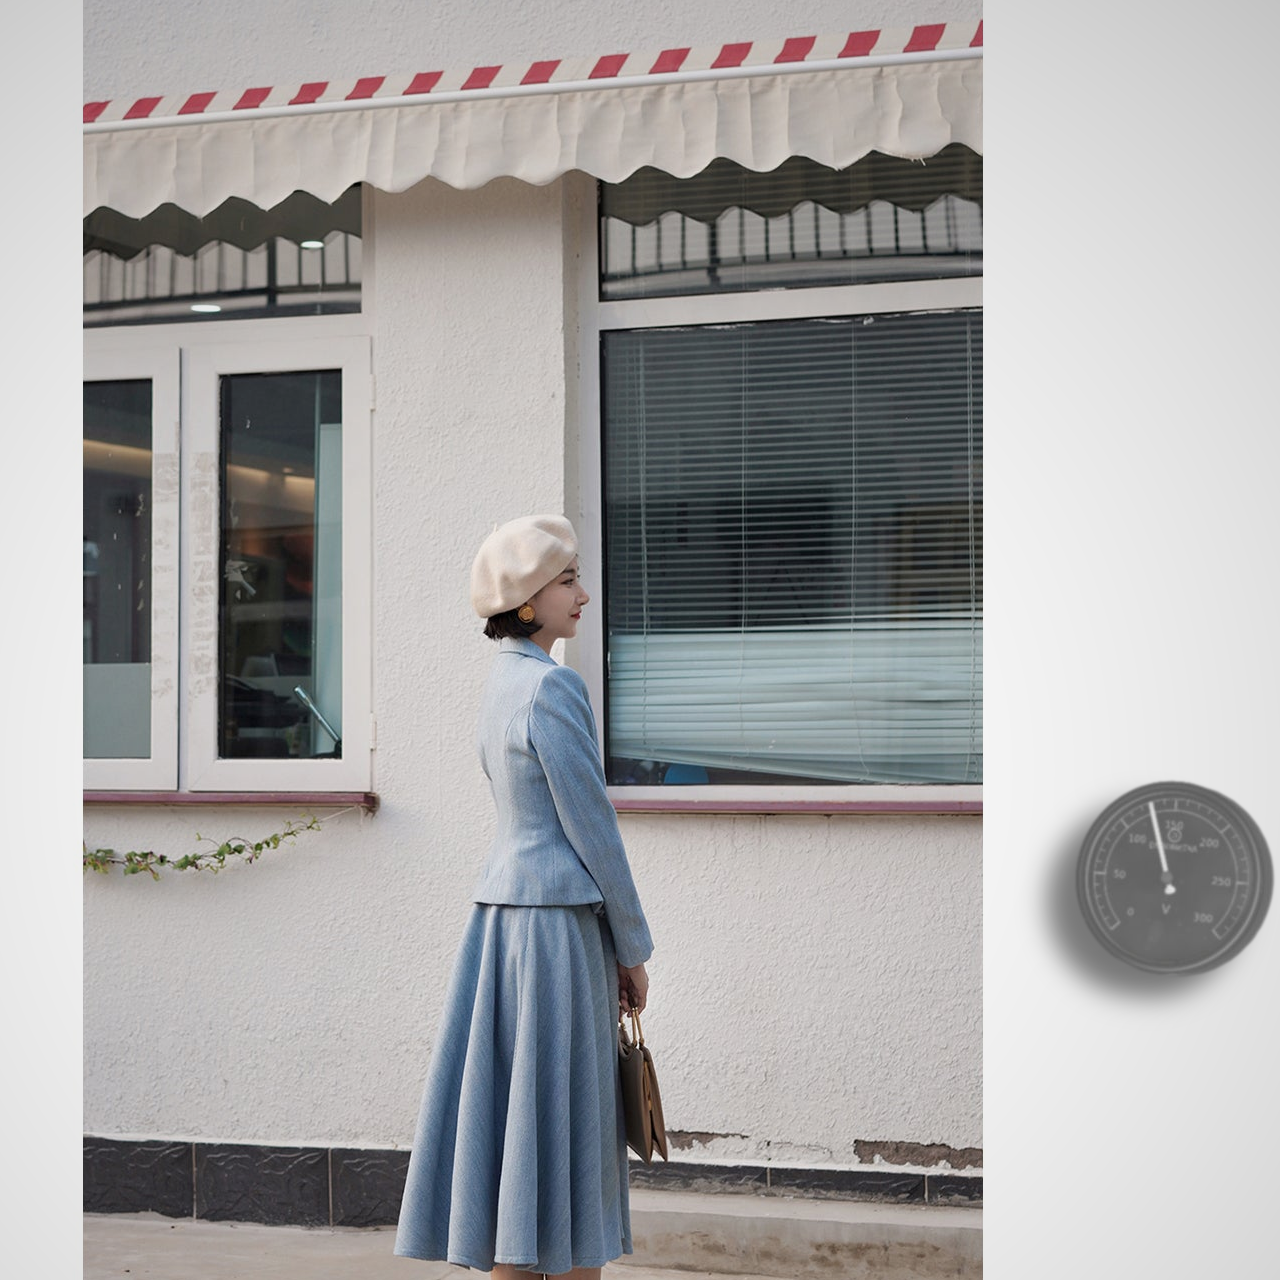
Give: 130 V
